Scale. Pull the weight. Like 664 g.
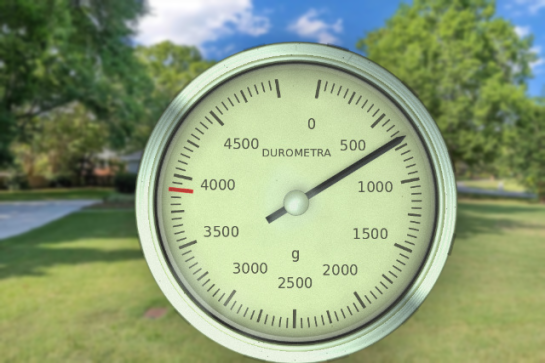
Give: 700 g
